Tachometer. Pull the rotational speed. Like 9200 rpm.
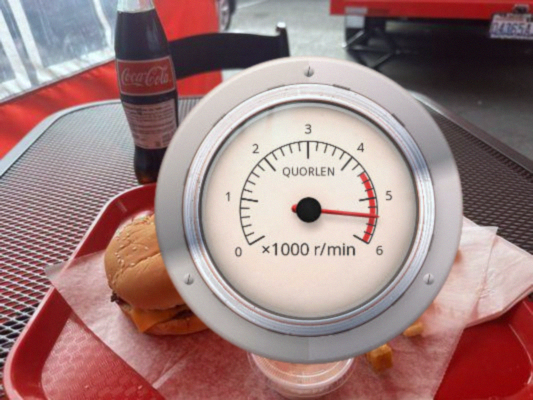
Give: 5400 rpm
